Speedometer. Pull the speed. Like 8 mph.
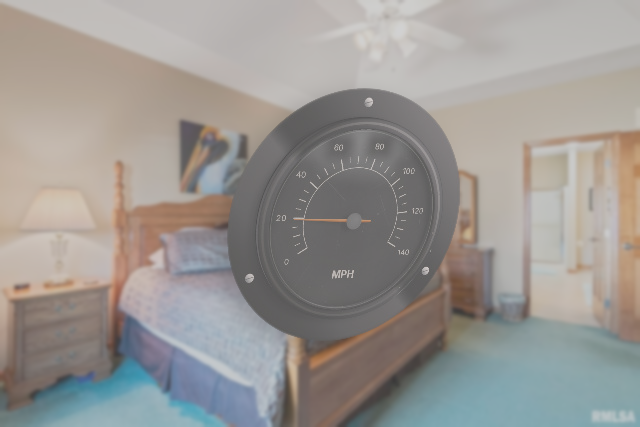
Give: 20 mph
